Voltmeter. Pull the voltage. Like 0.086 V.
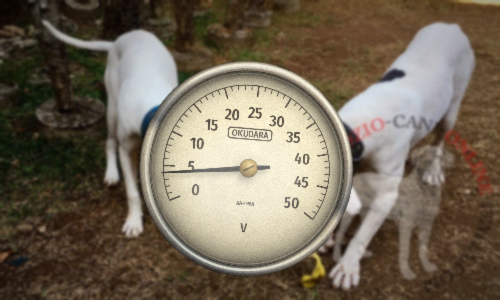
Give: 4 V
